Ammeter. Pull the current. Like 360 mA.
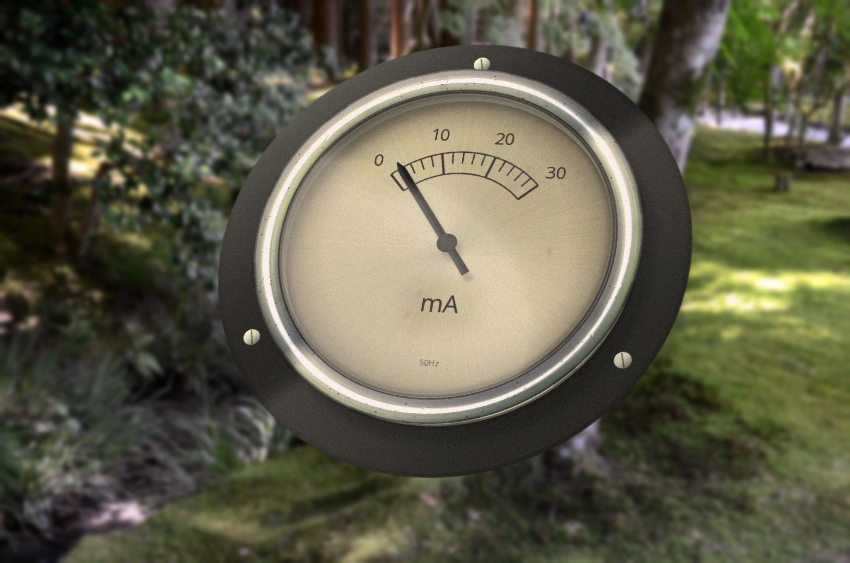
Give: 2 mA
